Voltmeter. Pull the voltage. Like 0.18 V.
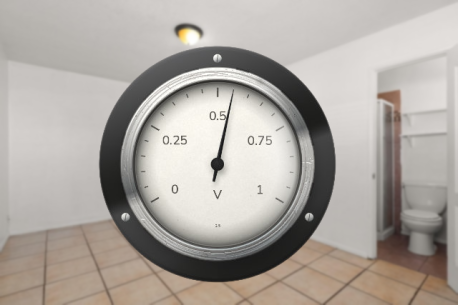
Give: 0.55 V
